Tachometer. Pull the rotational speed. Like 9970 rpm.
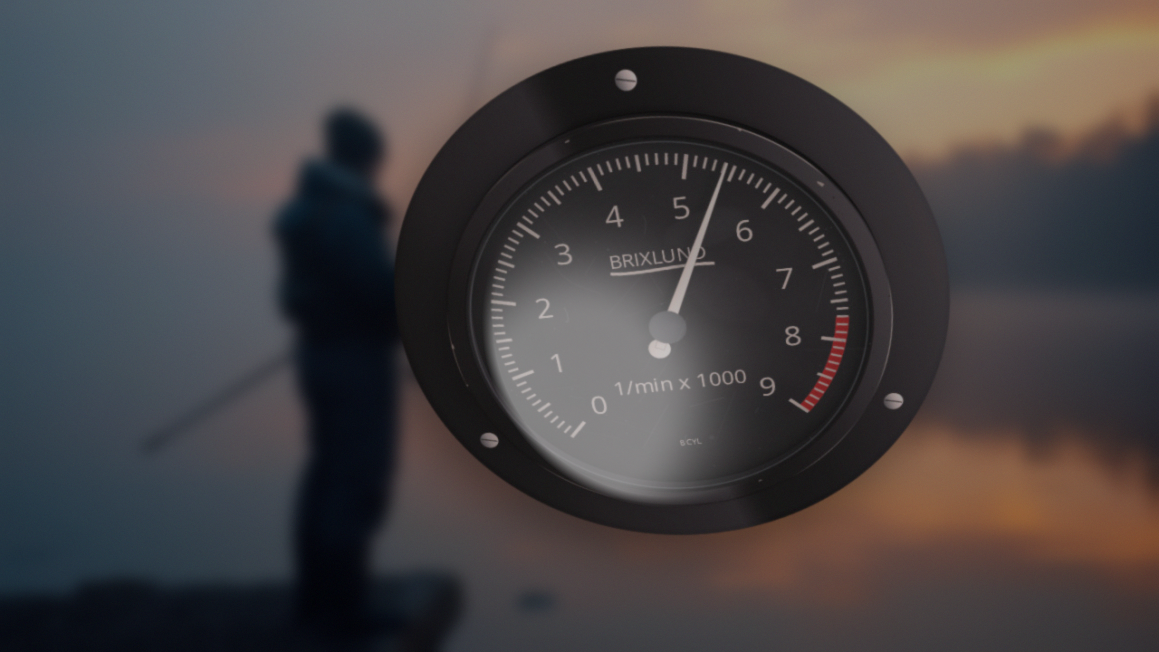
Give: 5400 rpm
